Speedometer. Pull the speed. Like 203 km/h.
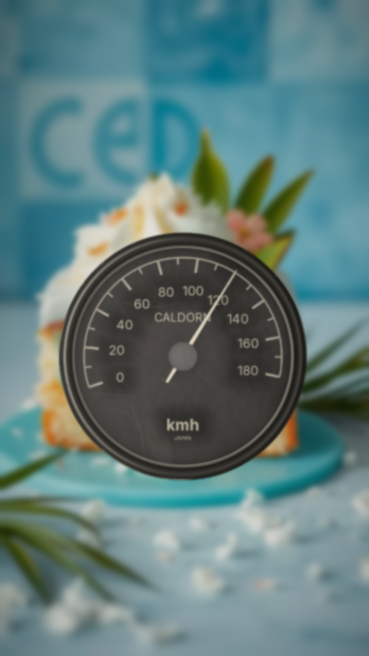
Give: 120 km/h
